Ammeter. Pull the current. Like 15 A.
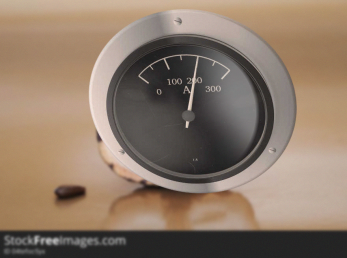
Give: 200 A
